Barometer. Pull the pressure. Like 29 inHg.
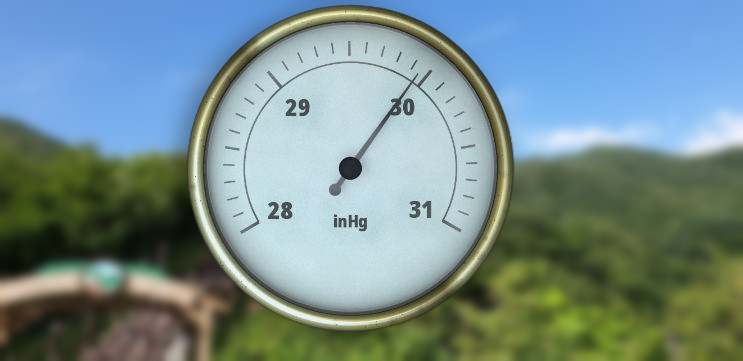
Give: 29.95 inHg
